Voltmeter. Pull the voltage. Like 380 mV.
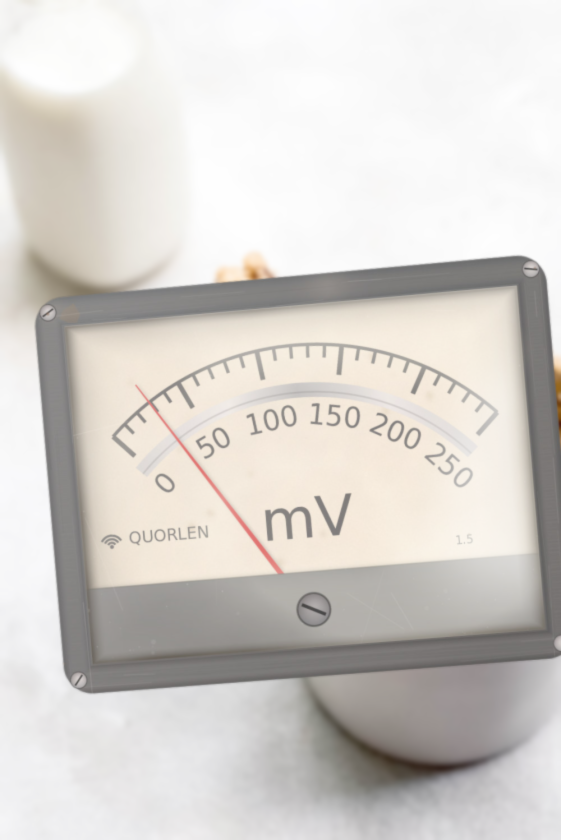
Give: 30 mV
